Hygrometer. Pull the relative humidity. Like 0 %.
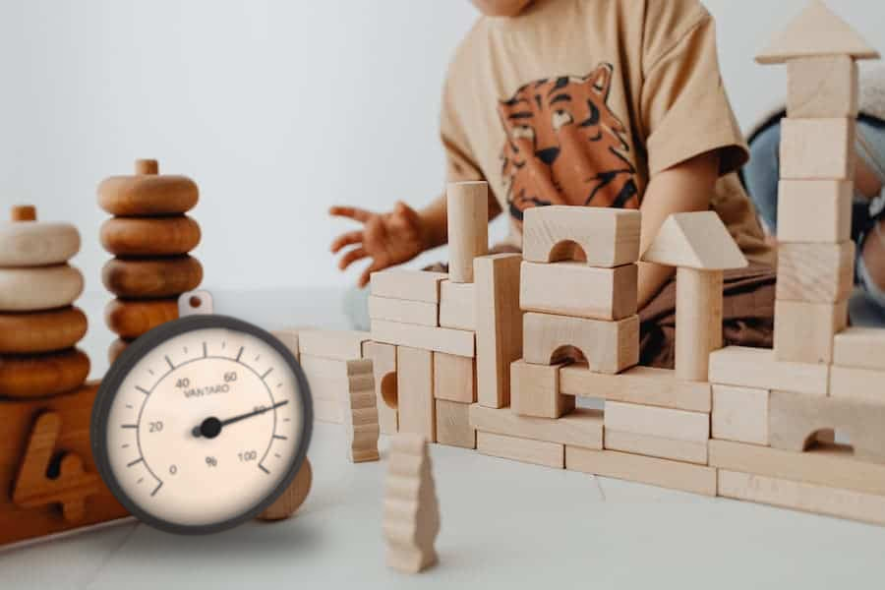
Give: 80 %
